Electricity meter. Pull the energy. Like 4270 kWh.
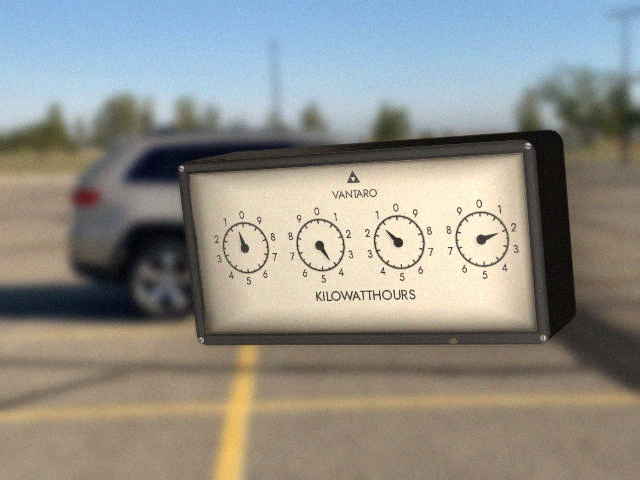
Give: 412 kWh
